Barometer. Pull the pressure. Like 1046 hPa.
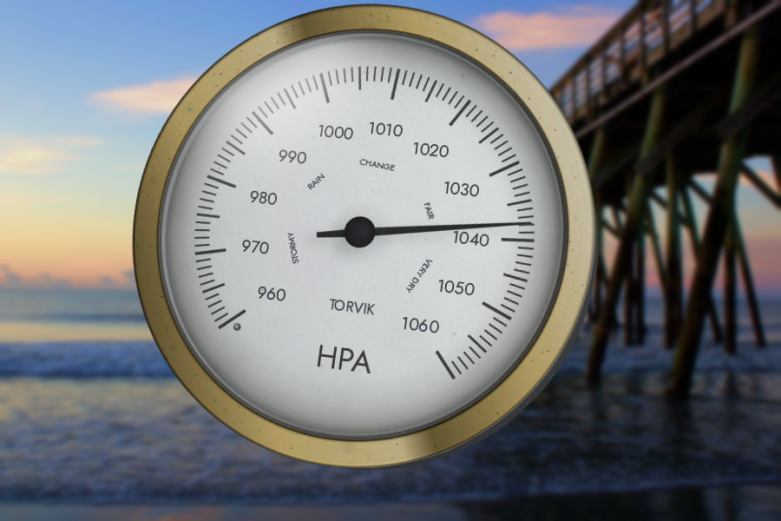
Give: 1038 hPa
